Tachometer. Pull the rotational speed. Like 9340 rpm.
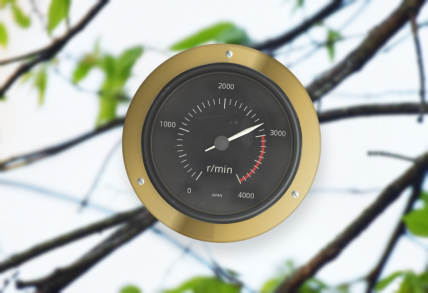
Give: 2800 rpm
